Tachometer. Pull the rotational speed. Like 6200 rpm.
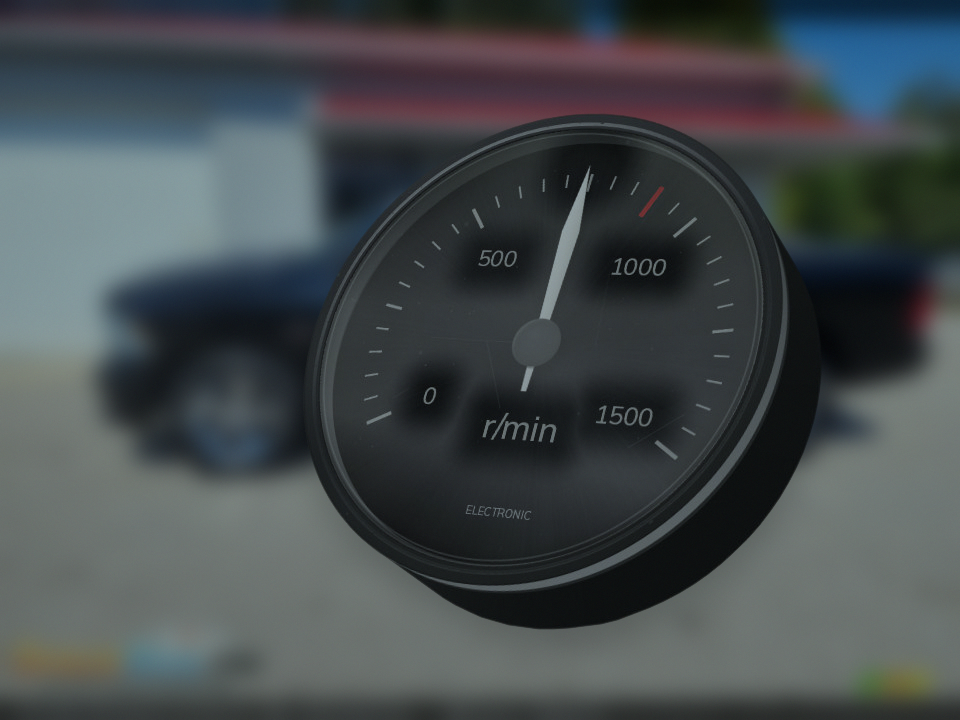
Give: 750 rpm
